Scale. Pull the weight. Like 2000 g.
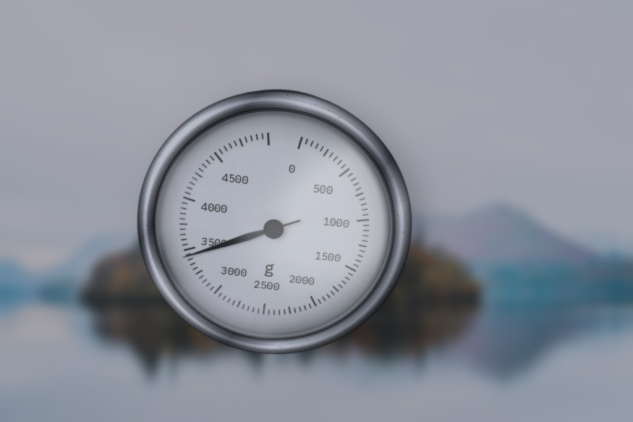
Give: 3450 g
